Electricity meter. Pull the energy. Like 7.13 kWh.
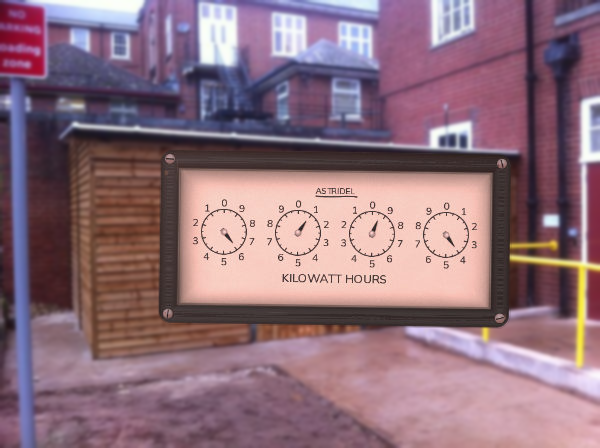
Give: 6094 kWh
